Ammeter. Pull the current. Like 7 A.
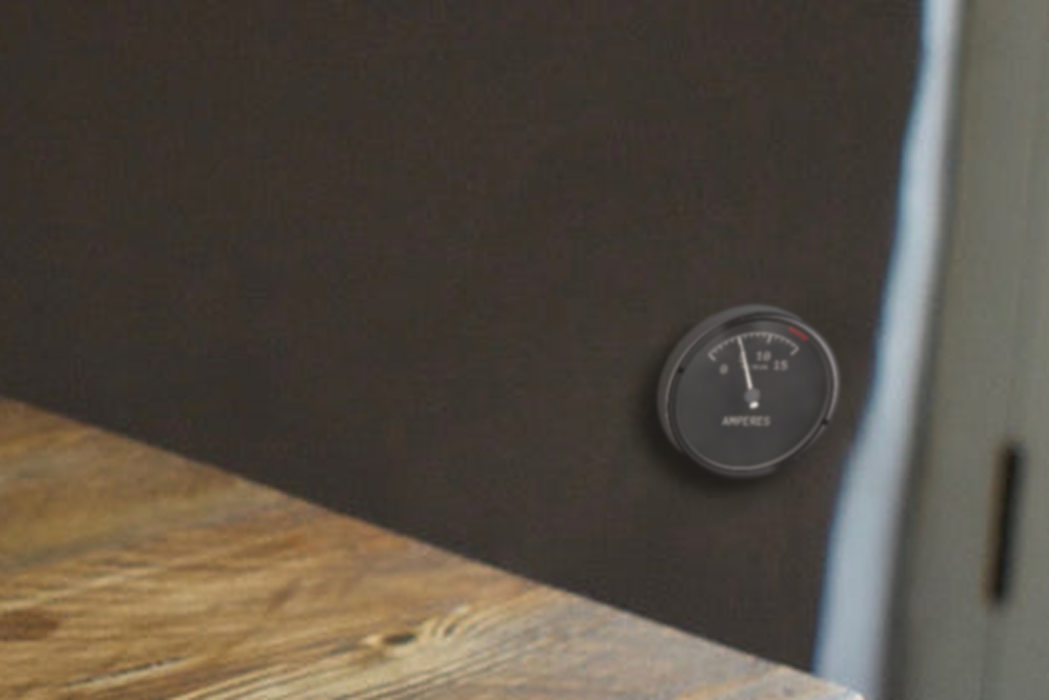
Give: 5 A
